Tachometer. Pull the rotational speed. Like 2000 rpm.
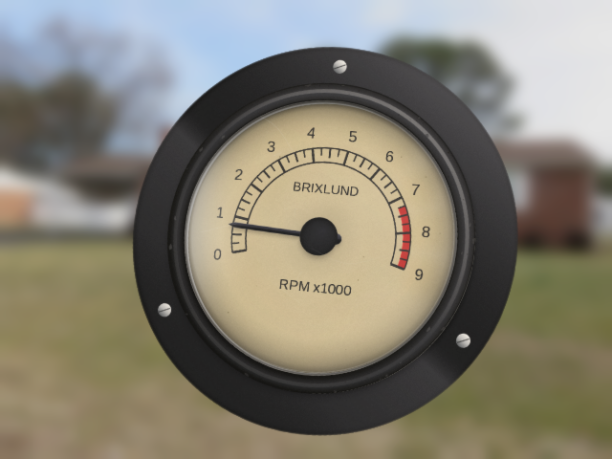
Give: 750 rpm
